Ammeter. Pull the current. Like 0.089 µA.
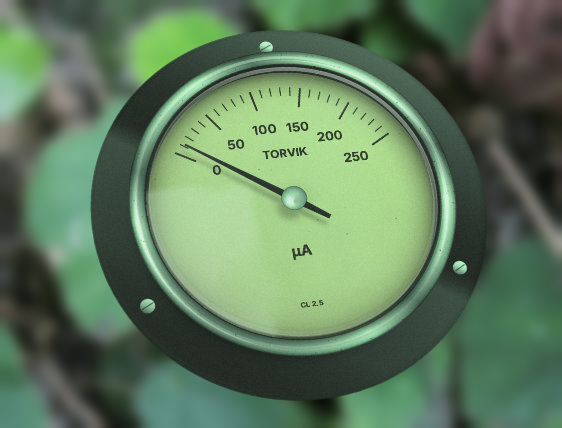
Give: 10 µA
